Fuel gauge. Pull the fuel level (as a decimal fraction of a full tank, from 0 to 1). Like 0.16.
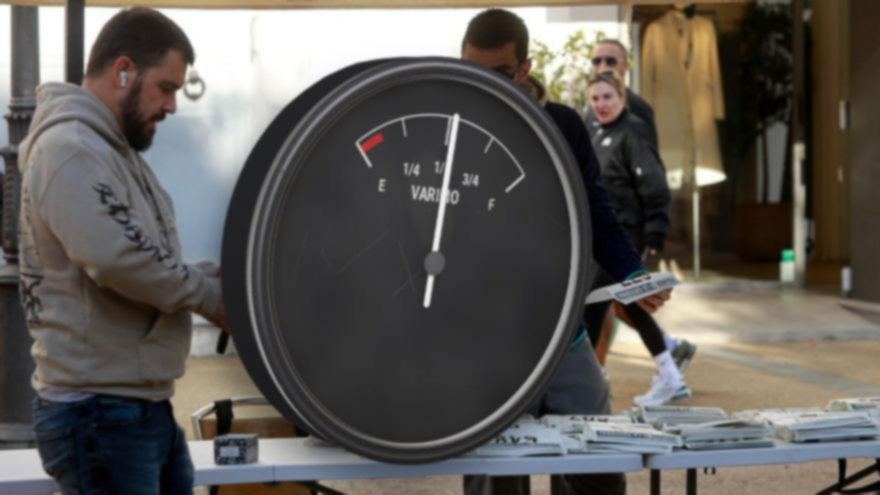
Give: 0.5
